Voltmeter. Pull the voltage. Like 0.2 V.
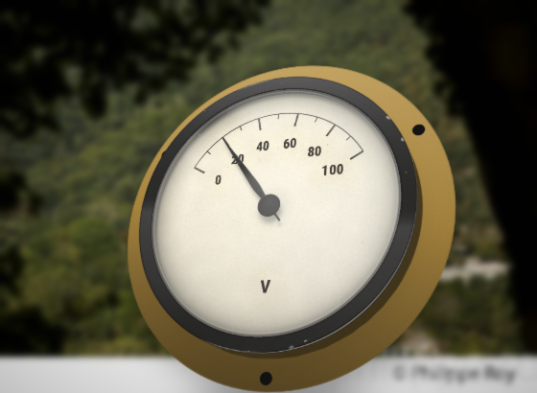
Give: 20 V
